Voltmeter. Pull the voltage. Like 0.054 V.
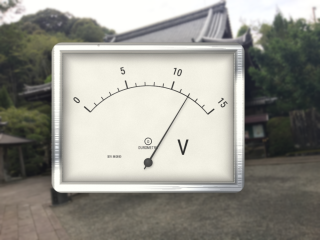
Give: 12 V
